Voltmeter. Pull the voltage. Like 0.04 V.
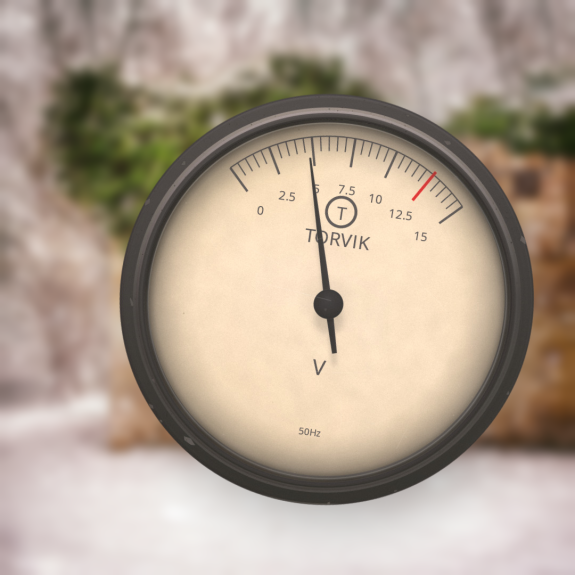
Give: 4.75 V
